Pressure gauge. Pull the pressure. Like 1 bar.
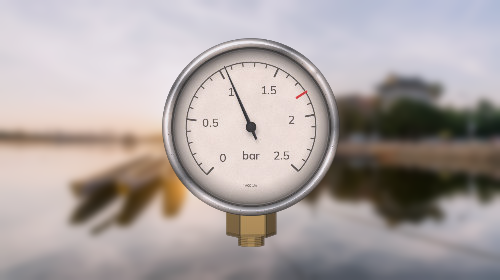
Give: 1.05 bar
